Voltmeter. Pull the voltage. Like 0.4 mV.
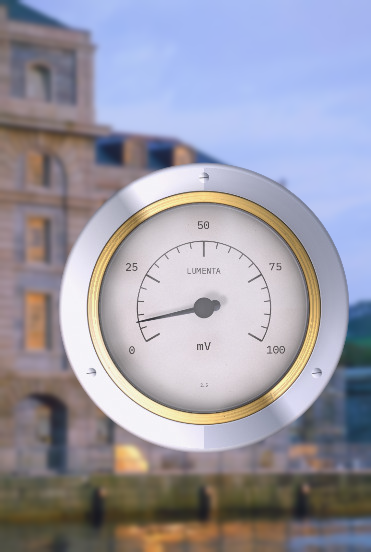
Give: 7.5 mV
